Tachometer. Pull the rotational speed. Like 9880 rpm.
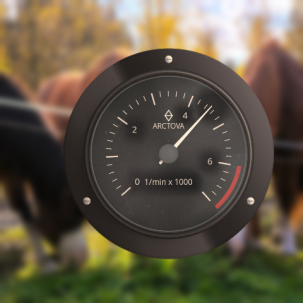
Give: 4500 rpm
